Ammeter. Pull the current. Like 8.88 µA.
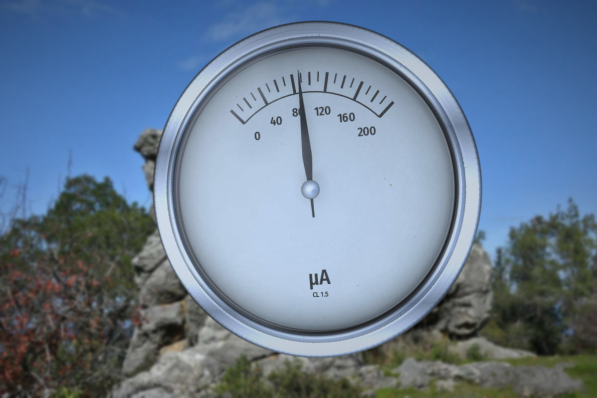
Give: 90 µA
